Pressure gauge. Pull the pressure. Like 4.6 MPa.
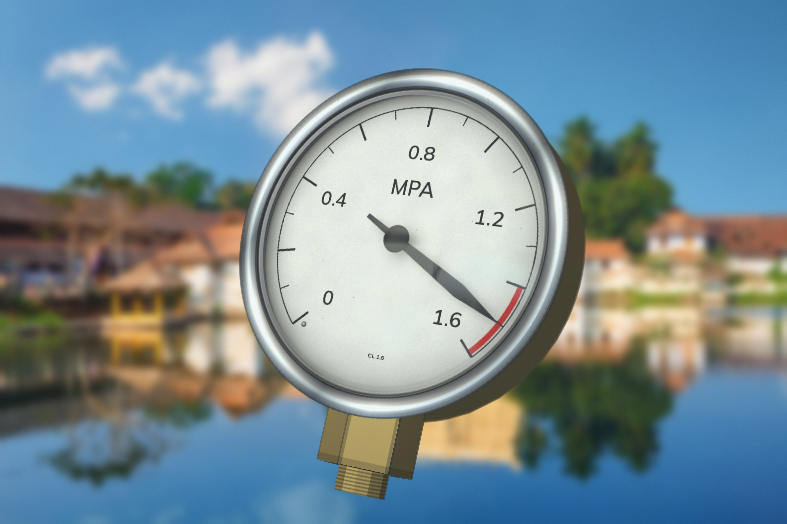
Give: 1.5 MPa
